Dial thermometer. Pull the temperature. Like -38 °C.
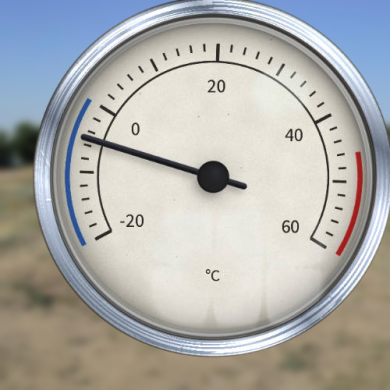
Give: -5 °C
